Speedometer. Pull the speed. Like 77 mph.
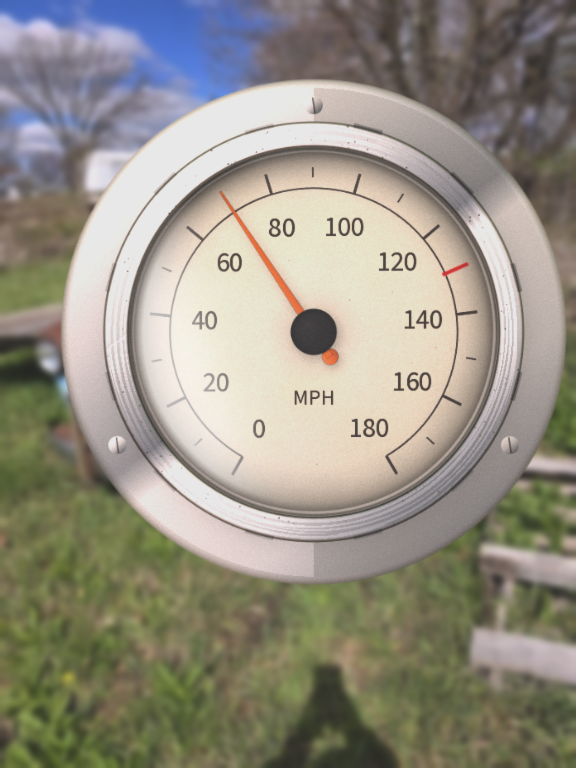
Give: 70 mph
